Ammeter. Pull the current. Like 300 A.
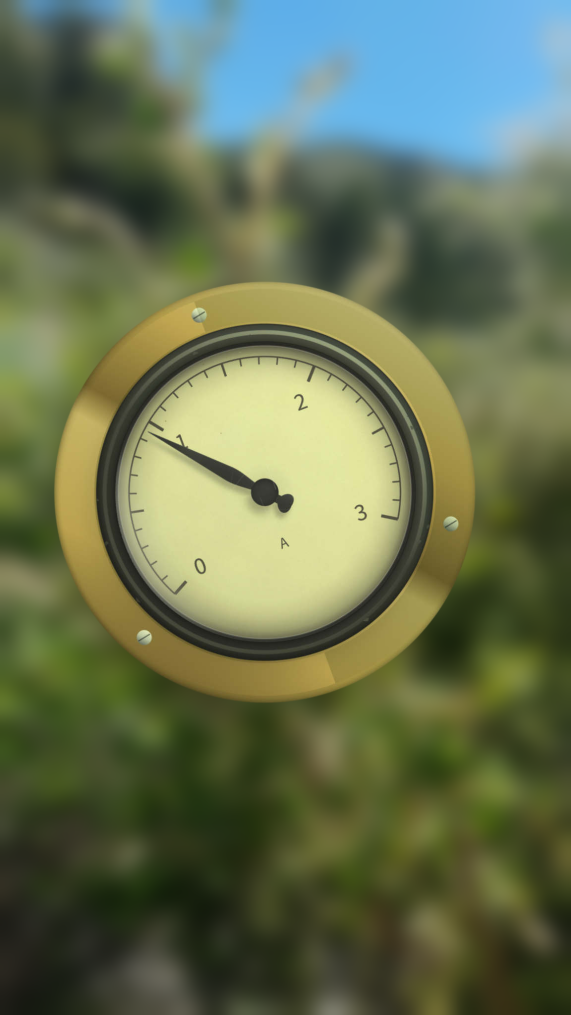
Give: 0.95 A
